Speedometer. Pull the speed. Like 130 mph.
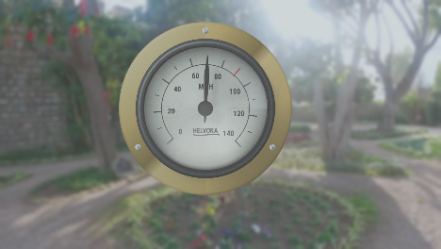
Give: 70 mph
